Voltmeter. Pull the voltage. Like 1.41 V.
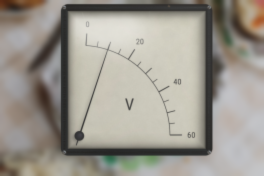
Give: 10 V
